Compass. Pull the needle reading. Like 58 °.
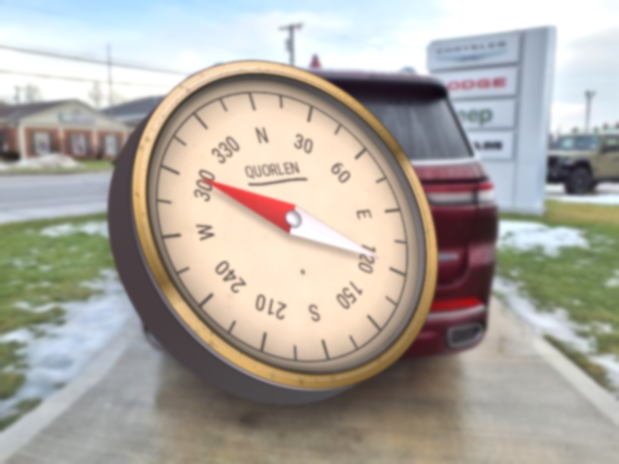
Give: 300 °
